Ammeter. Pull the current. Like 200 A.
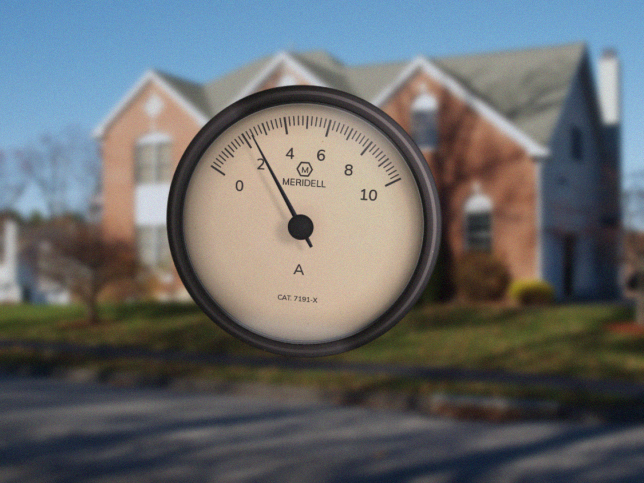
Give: 2.4 A
